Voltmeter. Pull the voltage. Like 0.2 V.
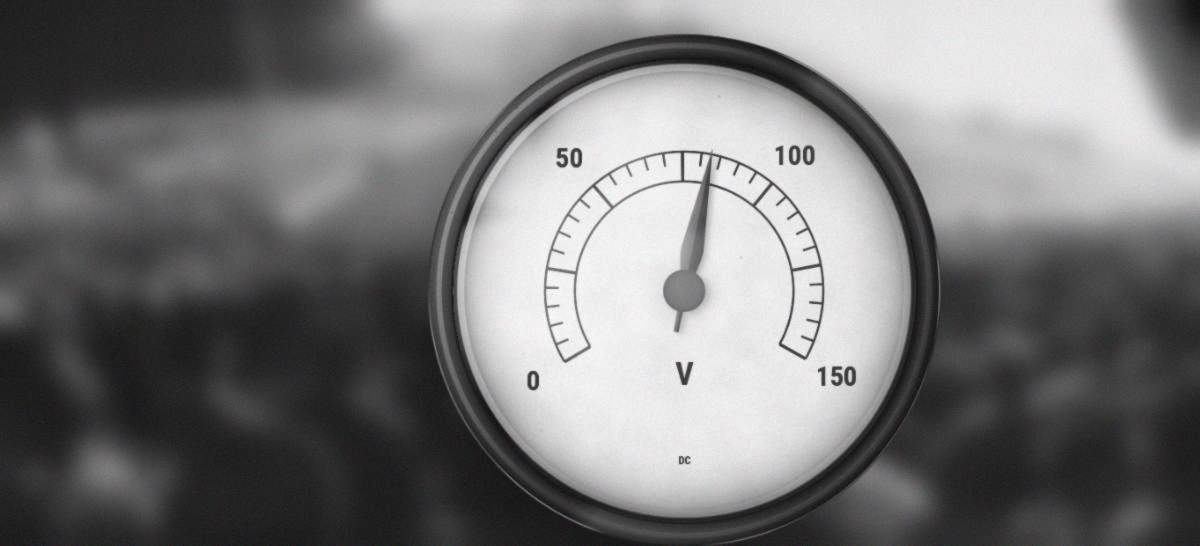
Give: 82.5 V
